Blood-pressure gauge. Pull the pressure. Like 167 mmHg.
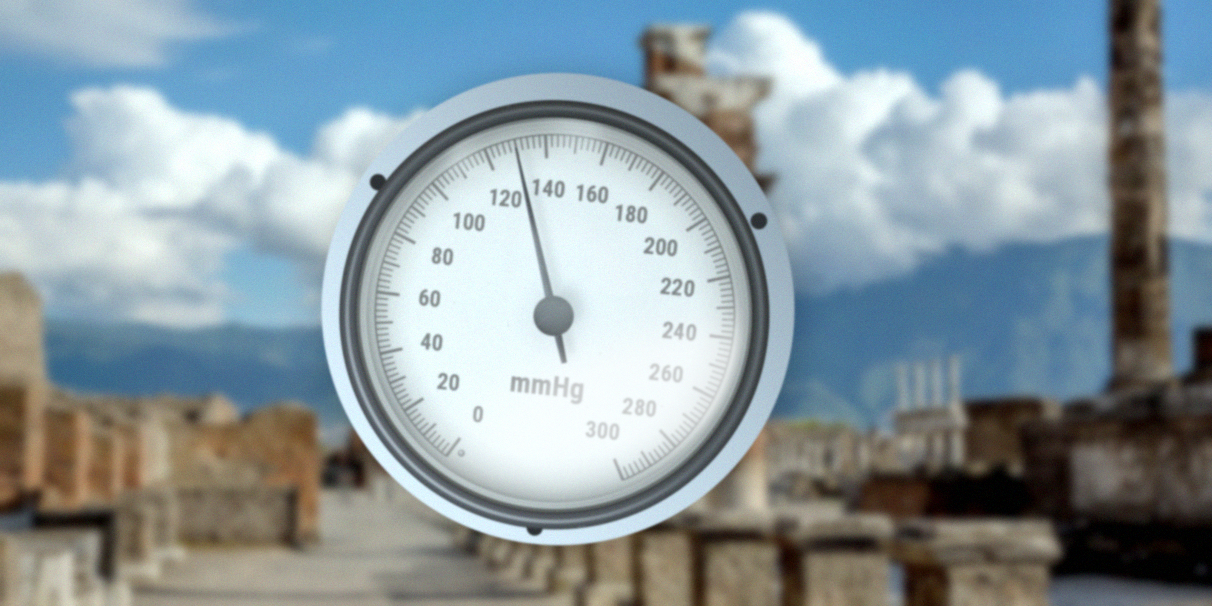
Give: 130 mmHg
